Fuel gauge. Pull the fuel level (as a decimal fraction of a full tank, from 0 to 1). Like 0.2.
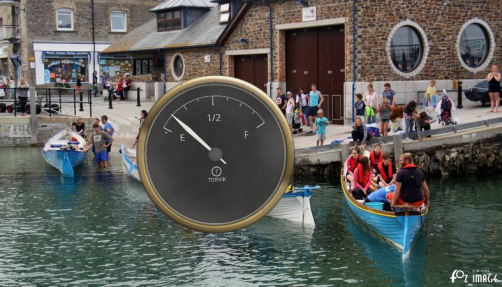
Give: 0.125
